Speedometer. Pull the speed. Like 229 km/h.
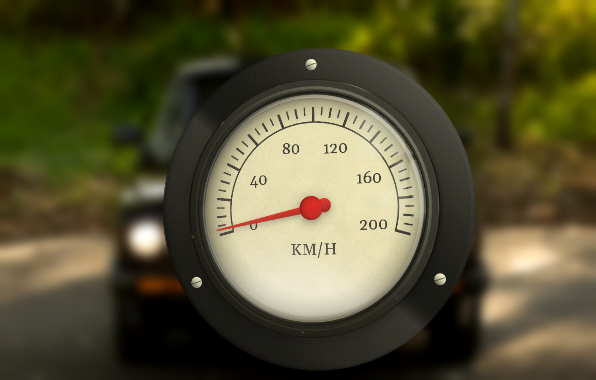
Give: 2.5 km/h
